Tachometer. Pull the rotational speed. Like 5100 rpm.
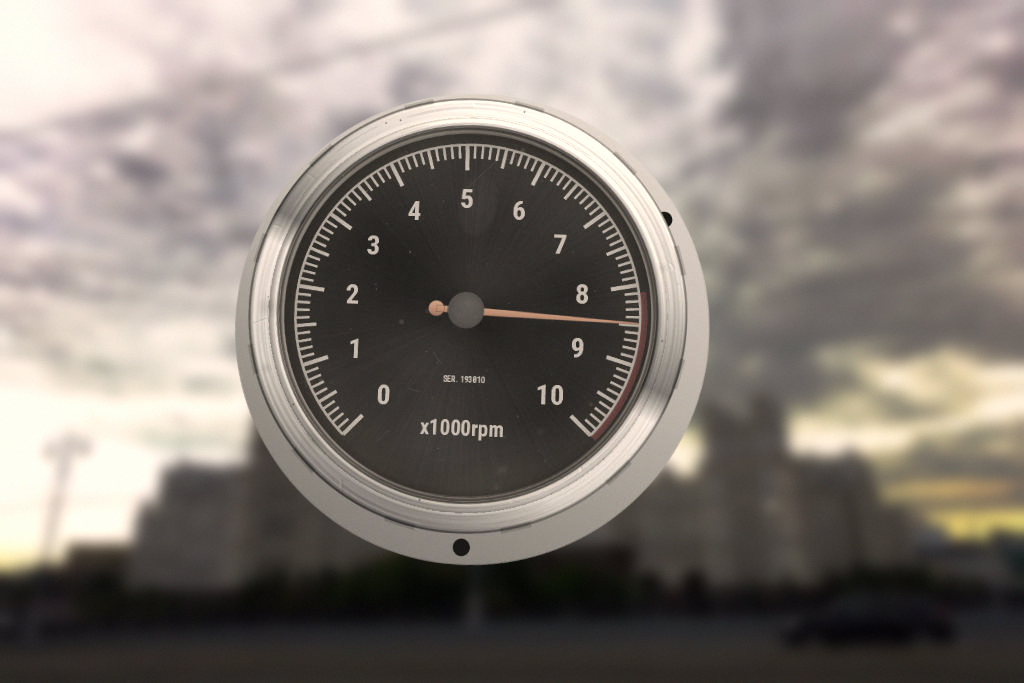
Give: 8500 rpm
